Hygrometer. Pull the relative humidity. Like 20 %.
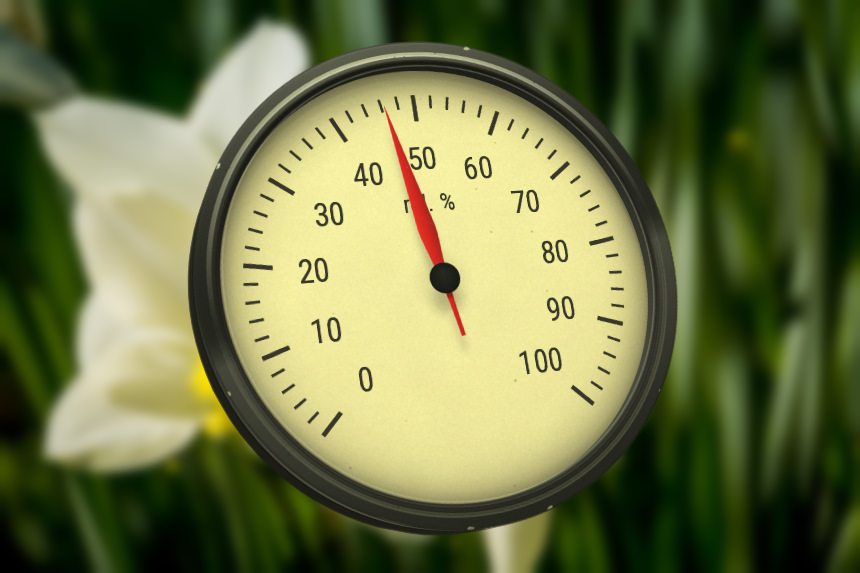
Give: 46 %
